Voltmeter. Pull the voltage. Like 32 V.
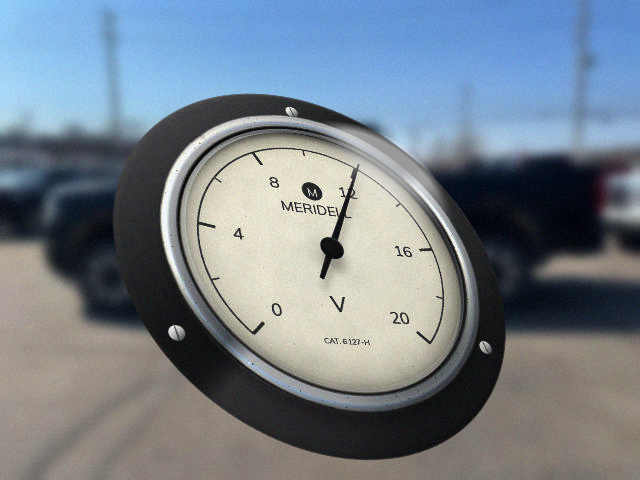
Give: 12 V
